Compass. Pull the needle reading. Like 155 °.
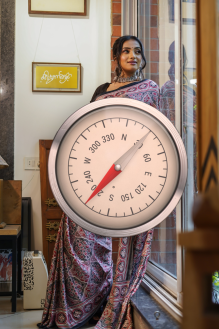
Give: 210 °
